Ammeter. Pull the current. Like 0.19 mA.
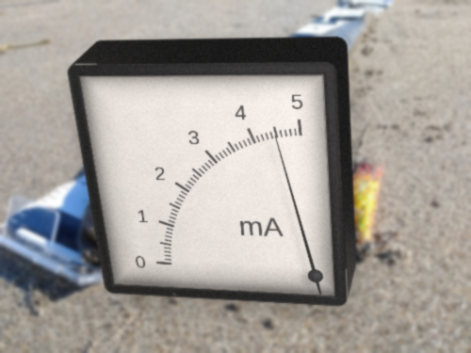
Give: 4.5 mA
